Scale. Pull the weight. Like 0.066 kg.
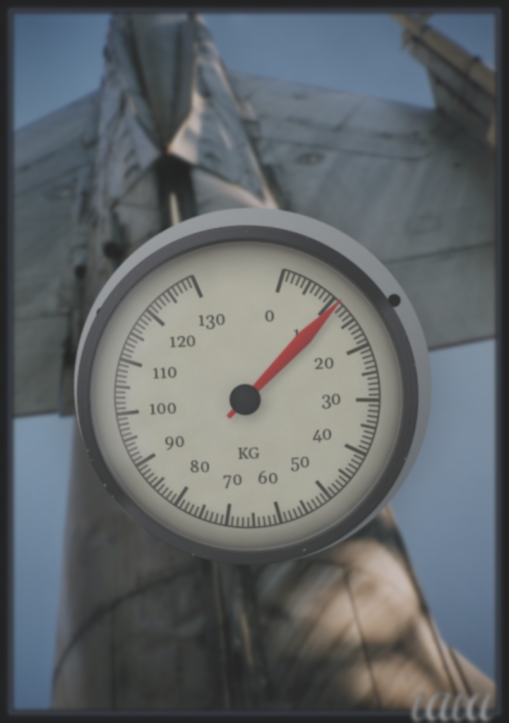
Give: 11 kg
